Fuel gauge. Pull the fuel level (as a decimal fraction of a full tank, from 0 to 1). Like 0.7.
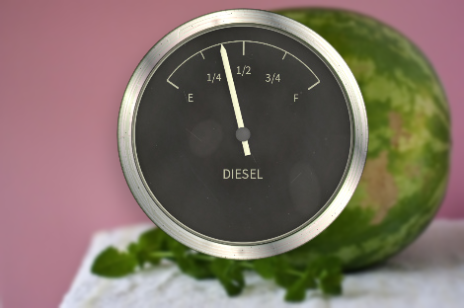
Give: 0.375
